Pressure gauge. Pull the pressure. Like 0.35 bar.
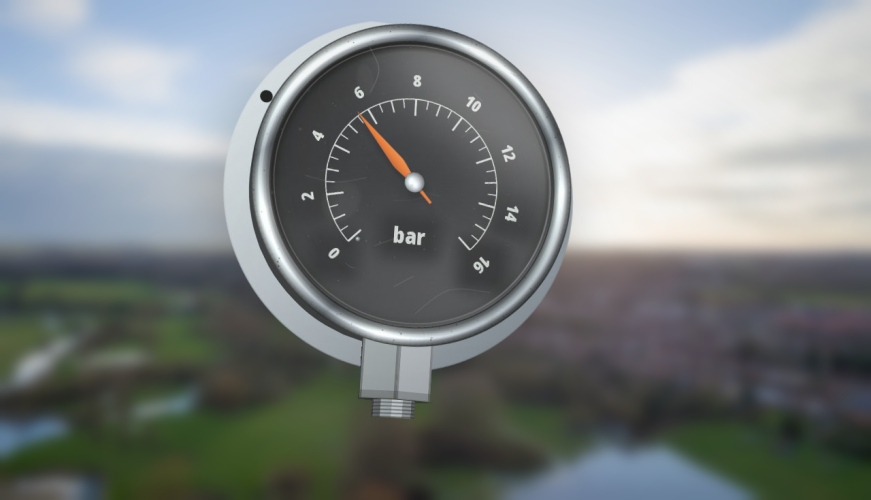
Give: 5.5 bar
